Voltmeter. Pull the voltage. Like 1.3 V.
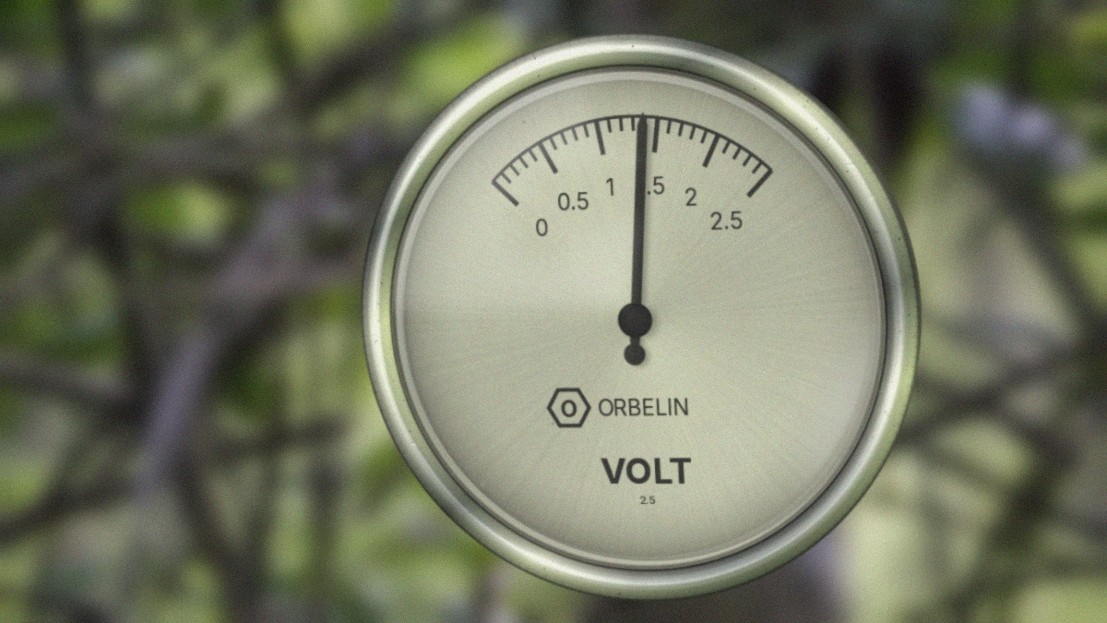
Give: 1.4 V
